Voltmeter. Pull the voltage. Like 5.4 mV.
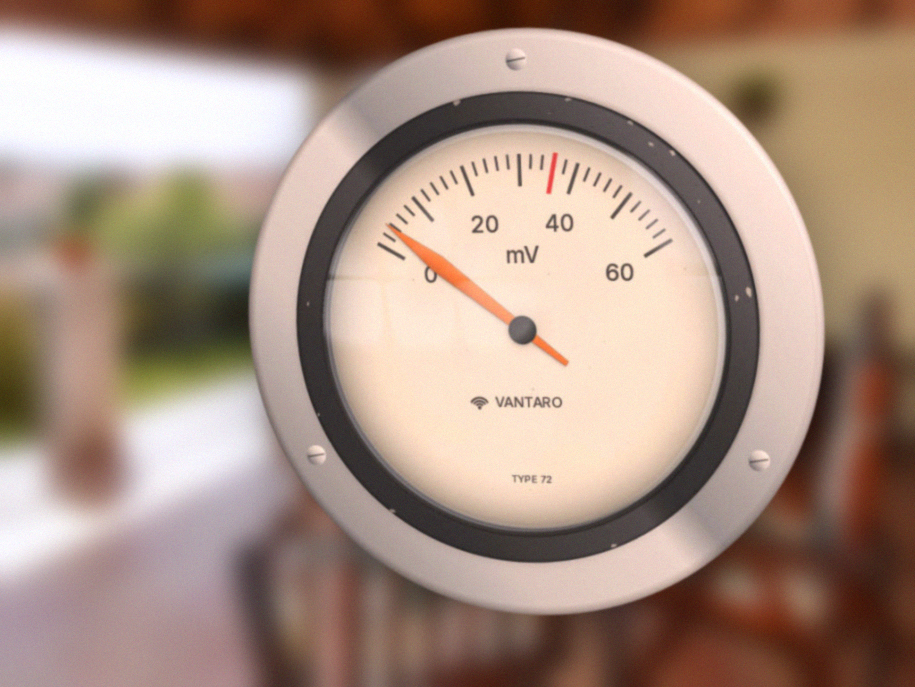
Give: 4 mV
